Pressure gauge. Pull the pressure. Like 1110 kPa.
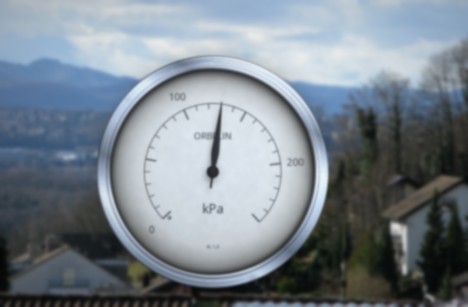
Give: 130 kPa
